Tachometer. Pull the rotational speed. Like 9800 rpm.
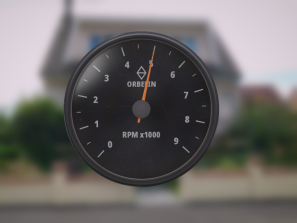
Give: 5000 rpm
